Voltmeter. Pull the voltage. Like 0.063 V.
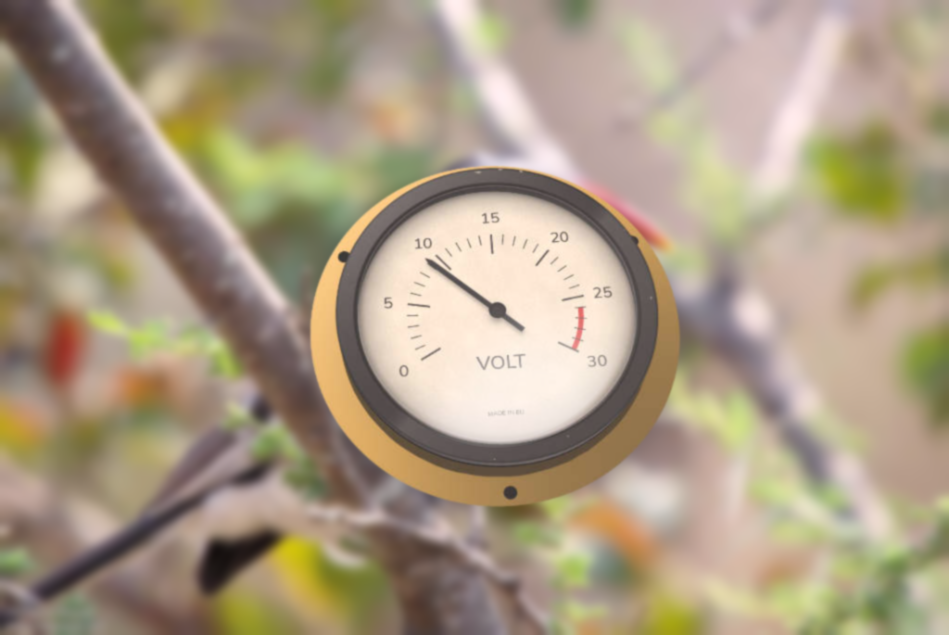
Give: 9 V
